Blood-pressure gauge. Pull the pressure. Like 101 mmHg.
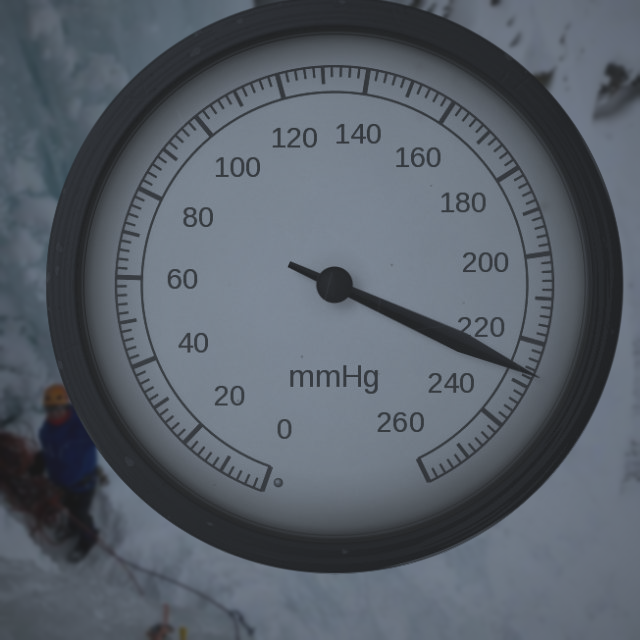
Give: 227 mmHg
